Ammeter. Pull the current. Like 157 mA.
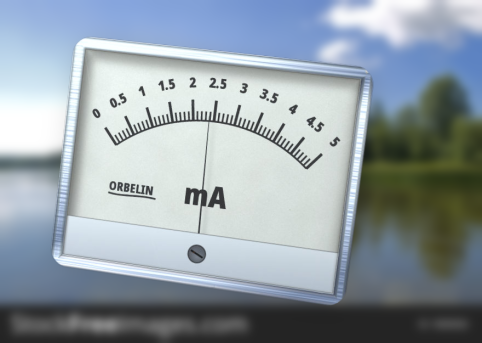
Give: 2.4 mA
